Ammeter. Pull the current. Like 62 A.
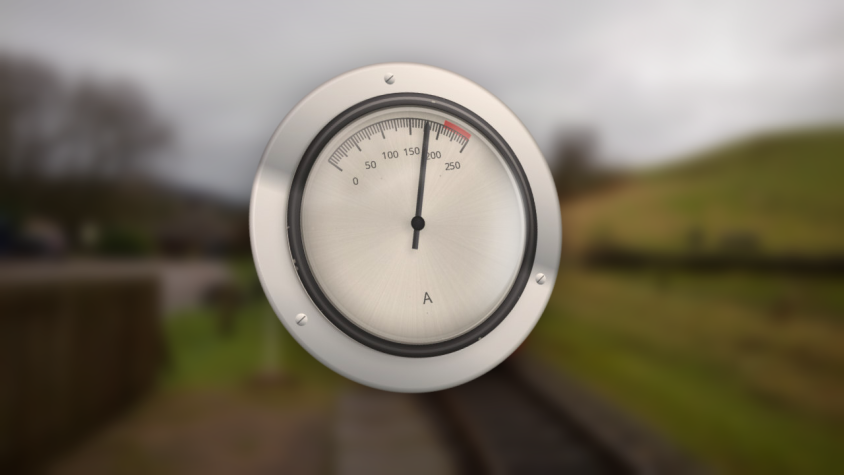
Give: 175 A
